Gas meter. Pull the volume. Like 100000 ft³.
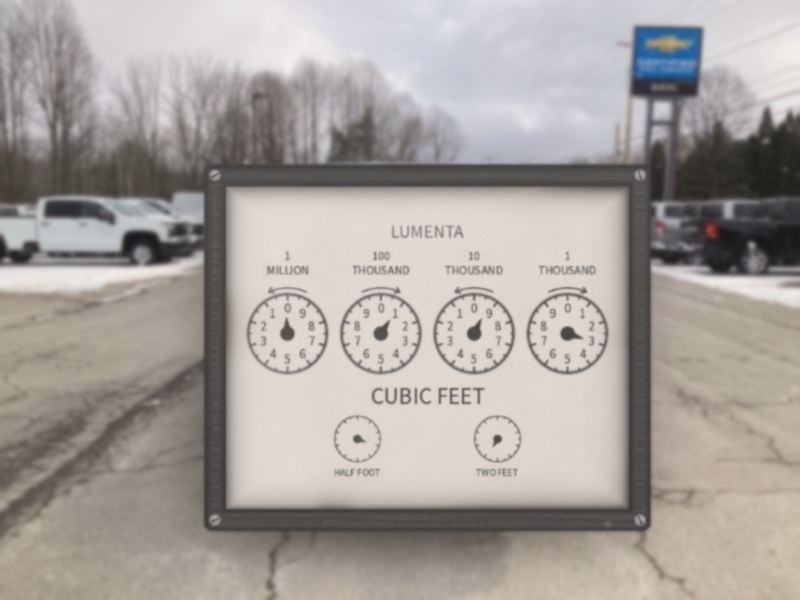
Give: 9300 ft³
